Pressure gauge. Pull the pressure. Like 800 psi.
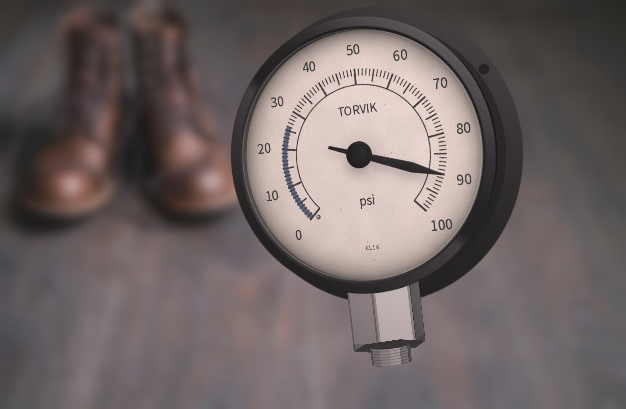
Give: 90 psi
